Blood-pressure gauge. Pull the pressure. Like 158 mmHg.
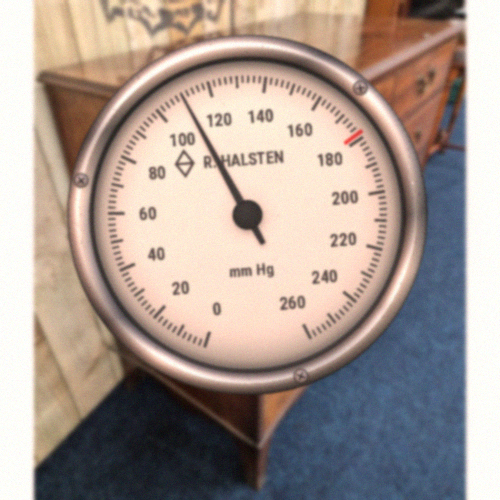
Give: 110 mmHg
